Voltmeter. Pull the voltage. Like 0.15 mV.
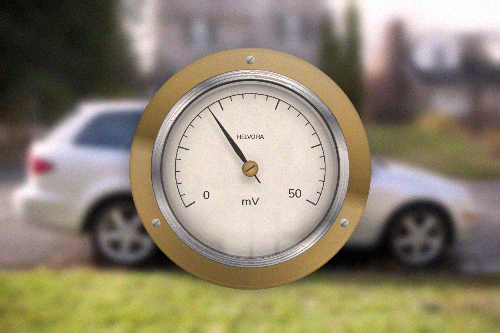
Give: 18 mV
